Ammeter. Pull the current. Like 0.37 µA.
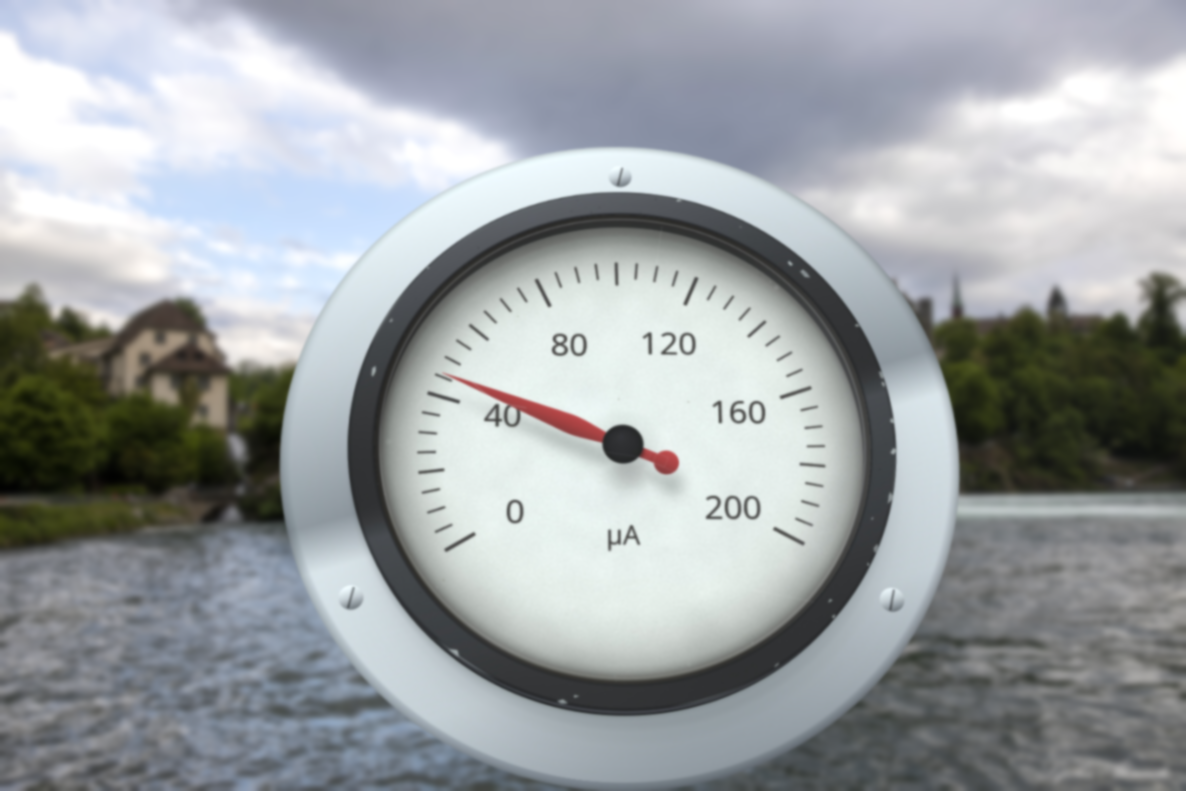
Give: 45 µA
